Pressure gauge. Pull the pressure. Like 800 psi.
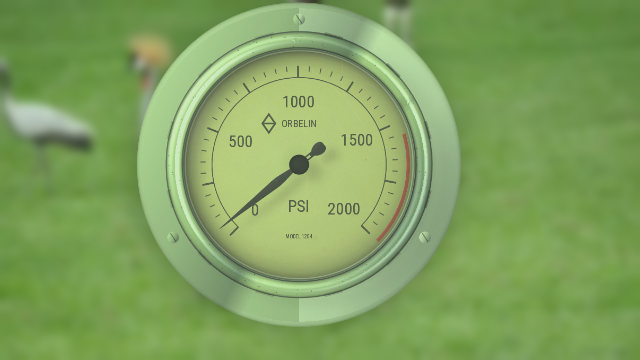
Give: 50 psi
